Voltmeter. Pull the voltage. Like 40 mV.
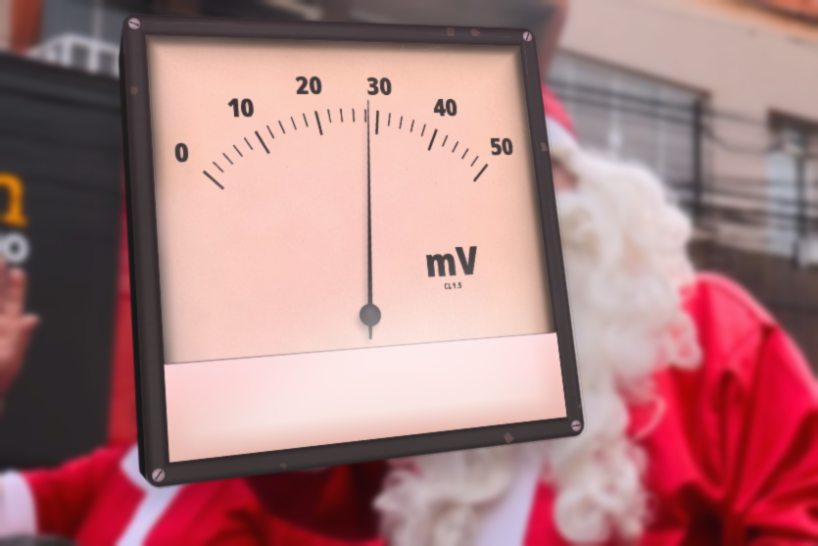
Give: 28 mV
